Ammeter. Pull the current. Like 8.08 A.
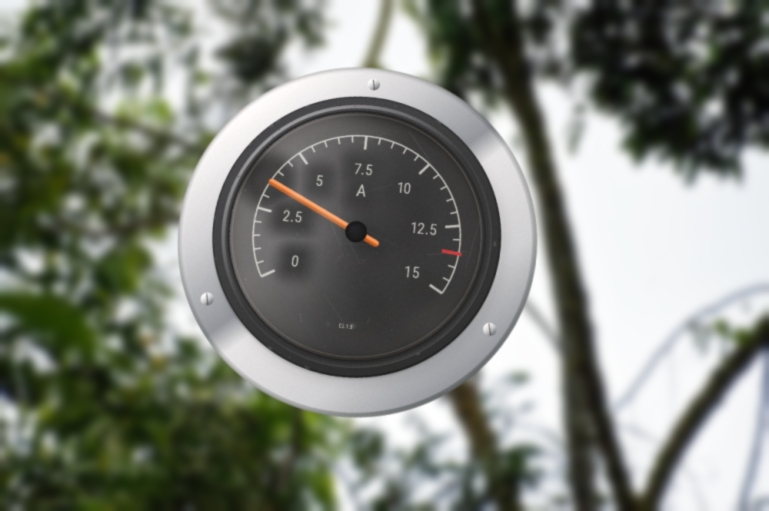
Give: 3.5 A
